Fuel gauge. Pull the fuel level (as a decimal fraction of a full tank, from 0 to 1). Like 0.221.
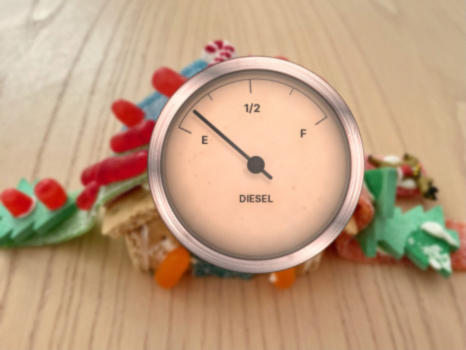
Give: 0.125
